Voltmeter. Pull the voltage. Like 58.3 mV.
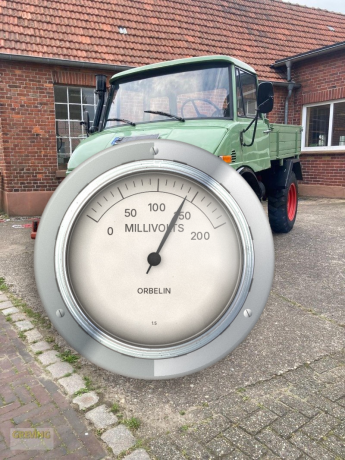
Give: 140 mV
